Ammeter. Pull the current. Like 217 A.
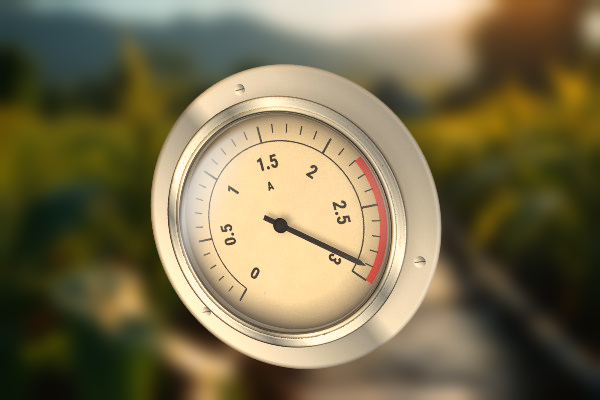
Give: 2.9 A
